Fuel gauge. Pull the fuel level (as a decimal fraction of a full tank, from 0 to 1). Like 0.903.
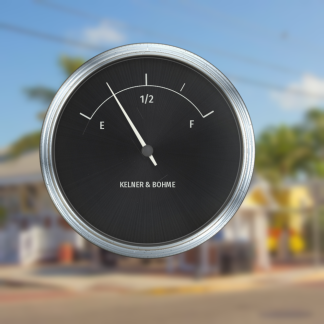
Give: 0.25
